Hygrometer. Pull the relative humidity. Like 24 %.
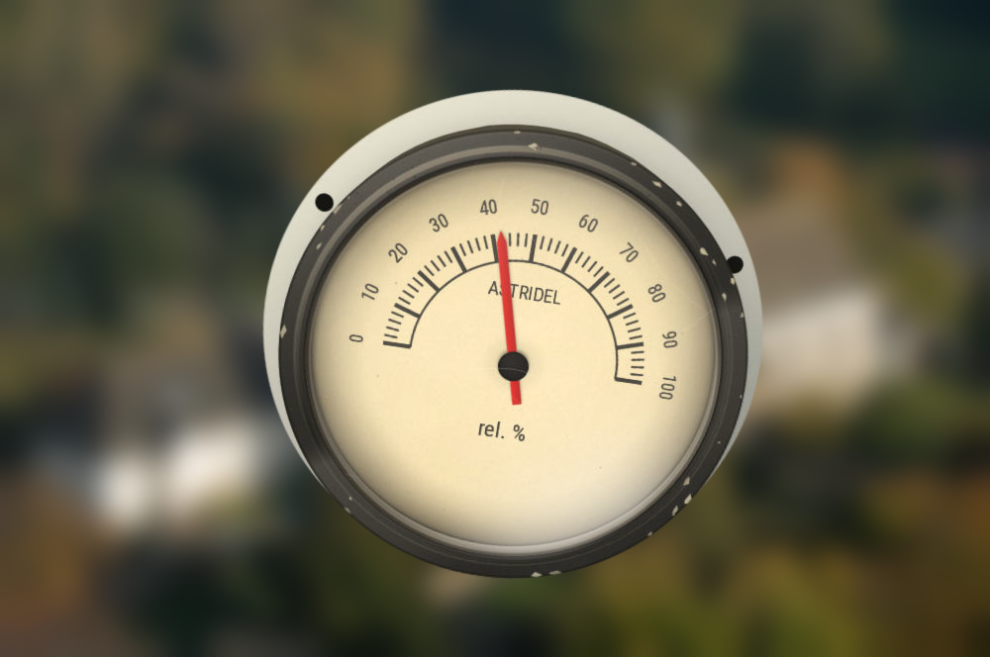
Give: 42 %
